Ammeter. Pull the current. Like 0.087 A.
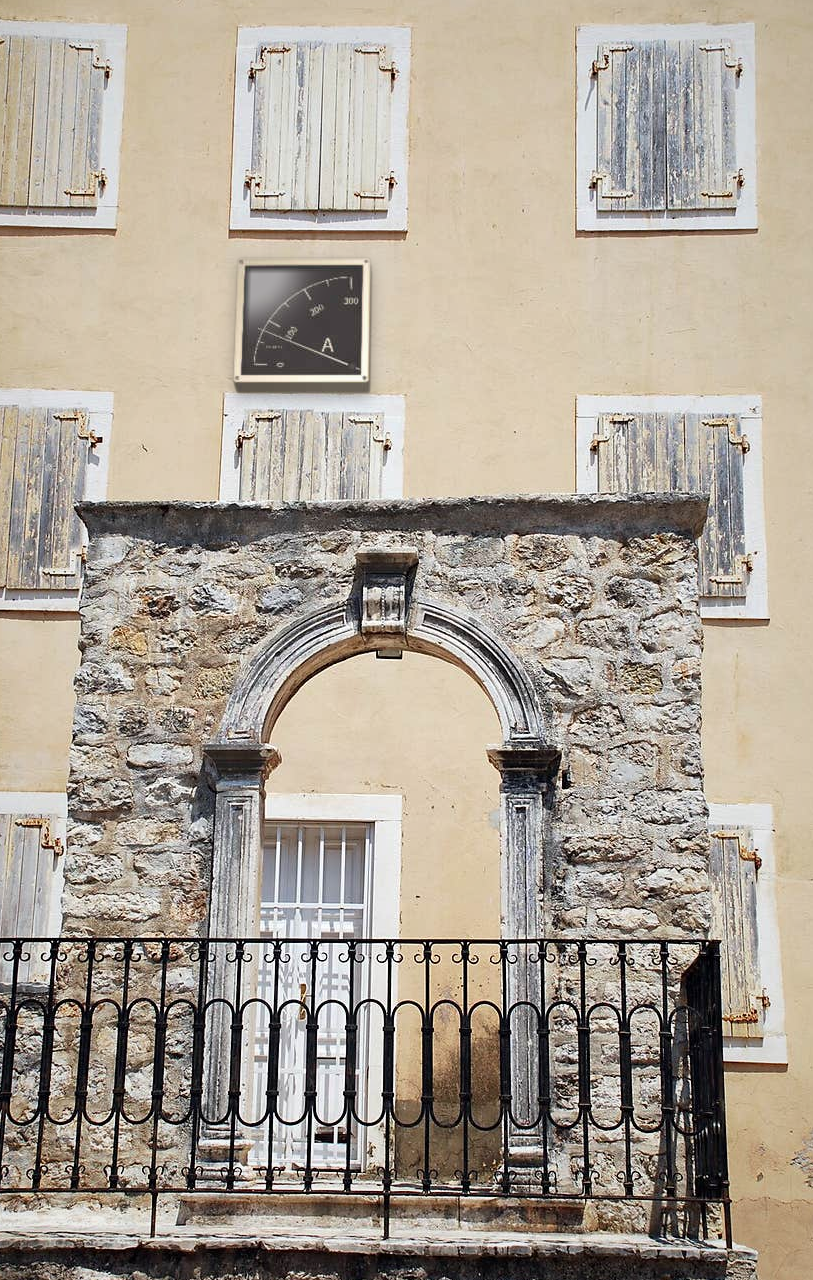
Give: 75 A
